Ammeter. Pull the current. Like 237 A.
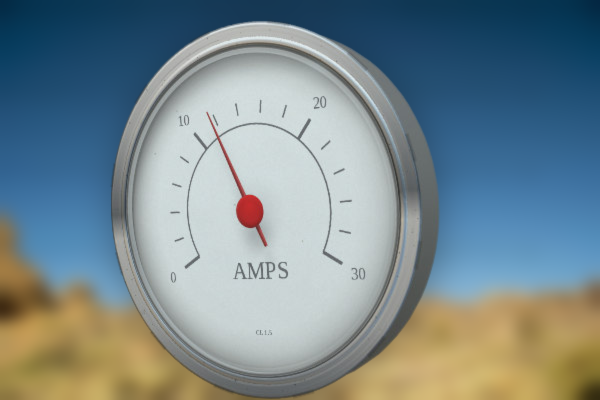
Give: 12 A
